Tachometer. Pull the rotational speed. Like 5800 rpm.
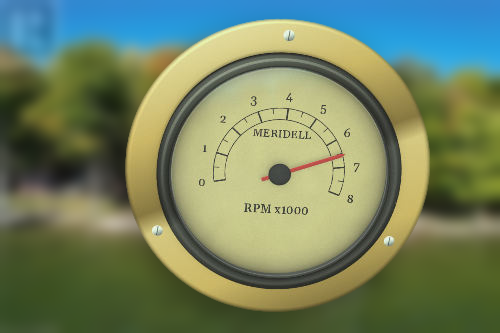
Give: 6500 rpm
